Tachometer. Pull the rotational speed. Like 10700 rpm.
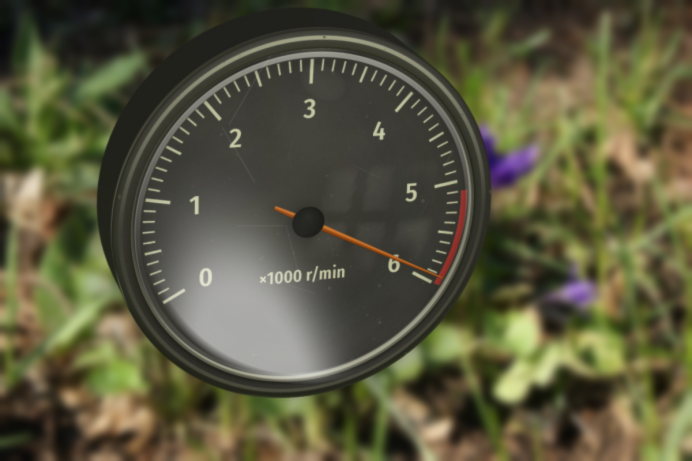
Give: 5900 rpm
